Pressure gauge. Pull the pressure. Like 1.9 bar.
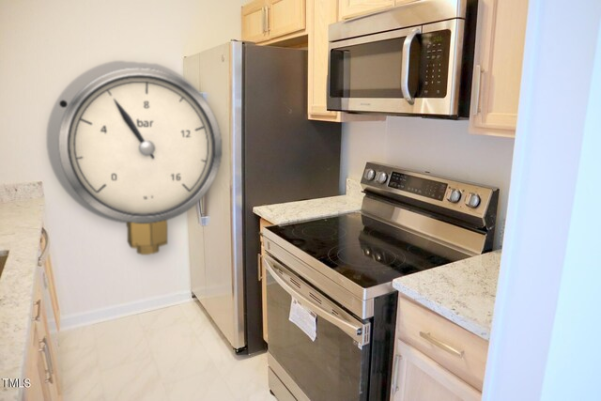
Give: 6 bar
